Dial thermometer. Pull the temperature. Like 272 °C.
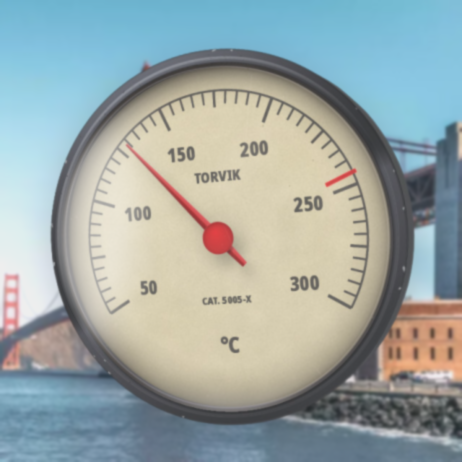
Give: 130 °C
